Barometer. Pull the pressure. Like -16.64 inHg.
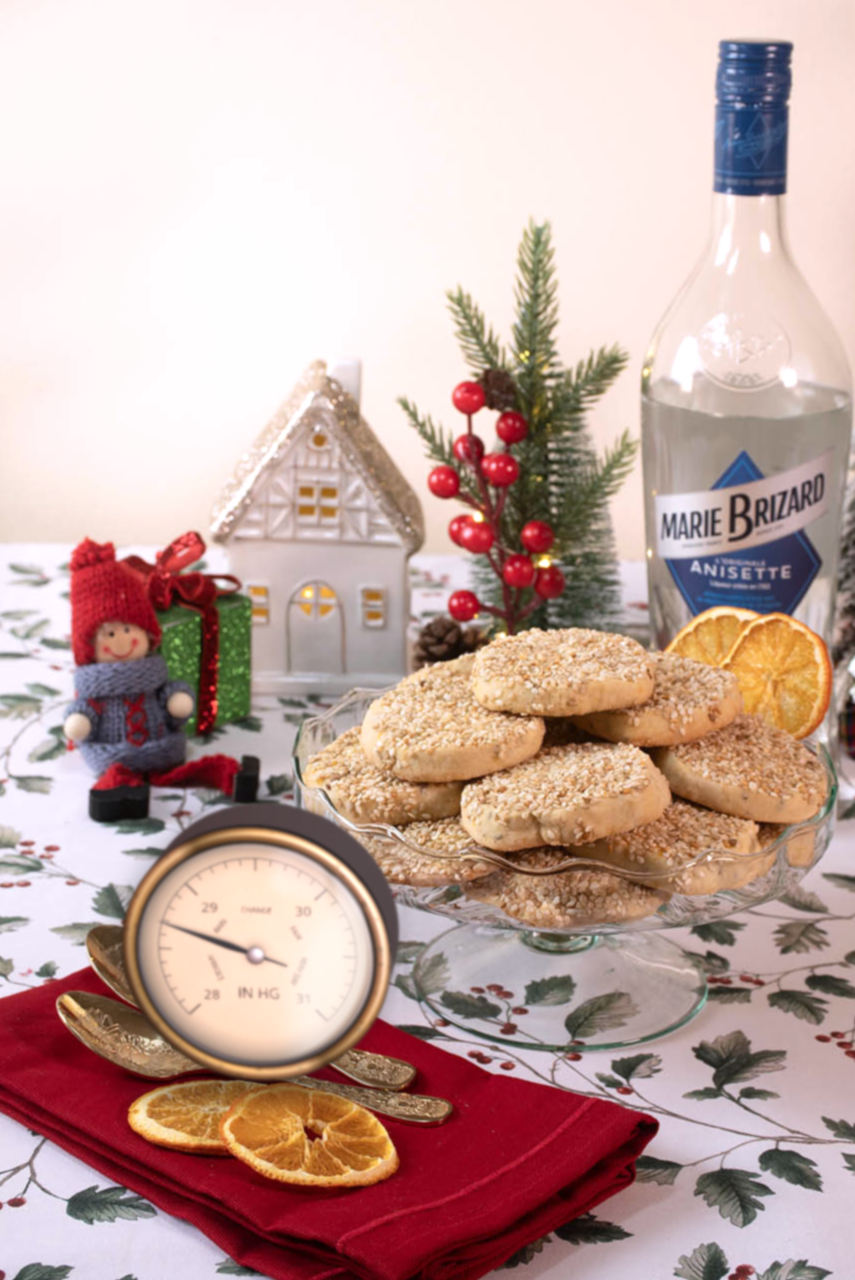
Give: 28.7 inHg
